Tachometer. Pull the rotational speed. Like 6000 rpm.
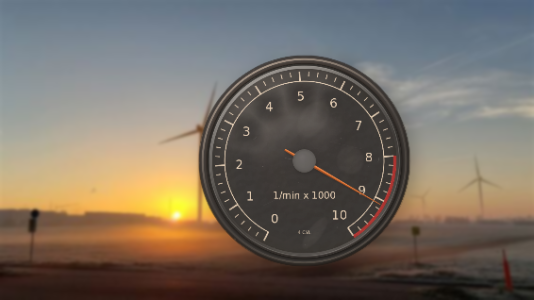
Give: 9100 rpm
